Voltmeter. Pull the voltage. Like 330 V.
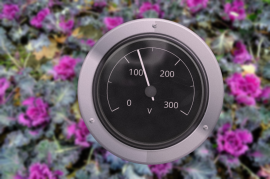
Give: 125 V
